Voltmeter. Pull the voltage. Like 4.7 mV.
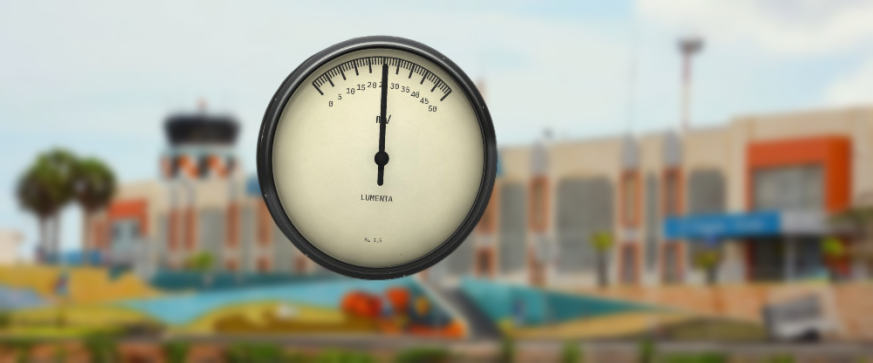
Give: 25 mV
